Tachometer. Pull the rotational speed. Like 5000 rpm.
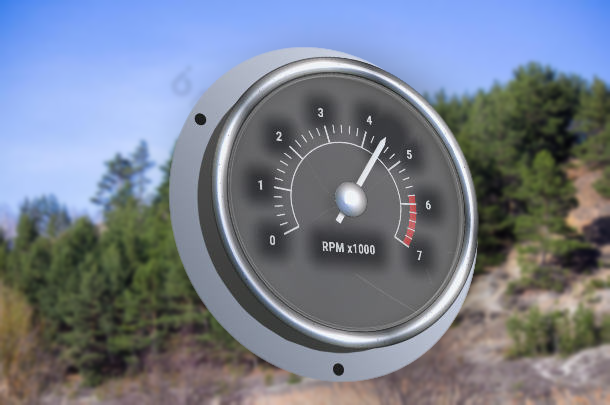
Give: 4400 rpm
